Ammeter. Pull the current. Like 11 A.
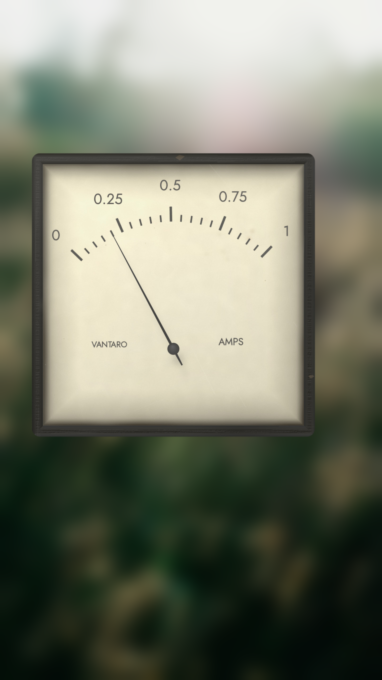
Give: 0.2 A
